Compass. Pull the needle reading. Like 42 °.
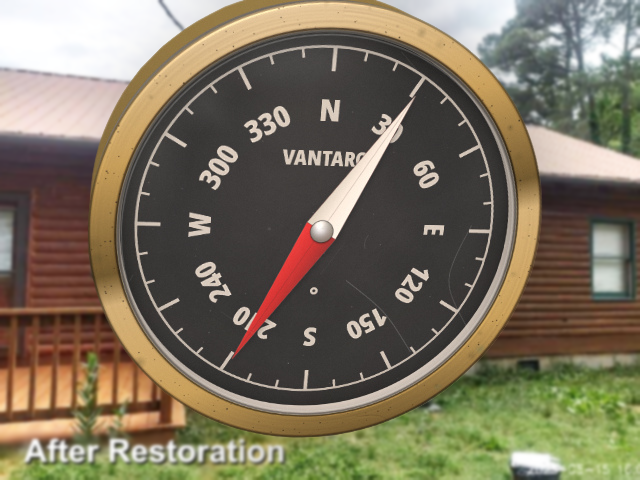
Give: 210 °
